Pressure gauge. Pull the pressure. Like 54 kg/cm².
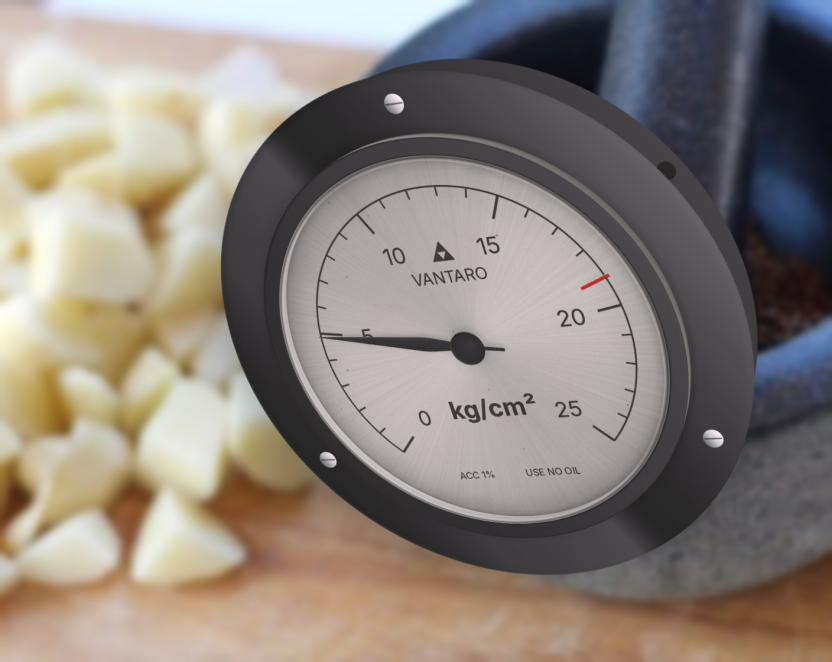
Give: 5 kg/cm²
